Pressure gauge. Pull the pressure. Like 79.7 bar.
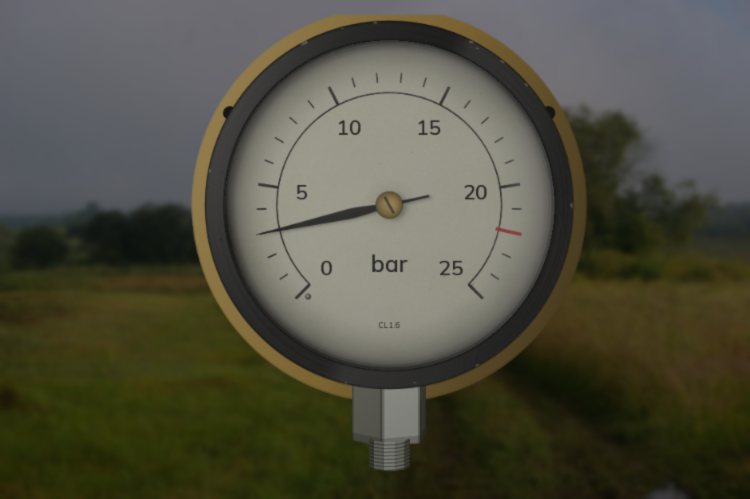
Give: 3 bar
